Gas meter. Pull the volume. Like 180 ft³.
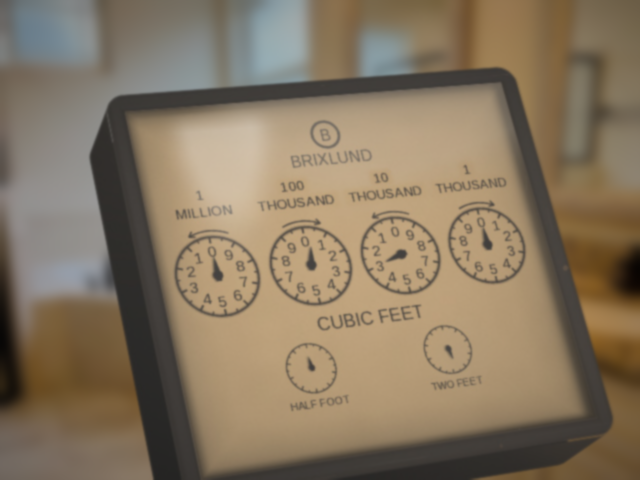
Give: 3000 ft³
